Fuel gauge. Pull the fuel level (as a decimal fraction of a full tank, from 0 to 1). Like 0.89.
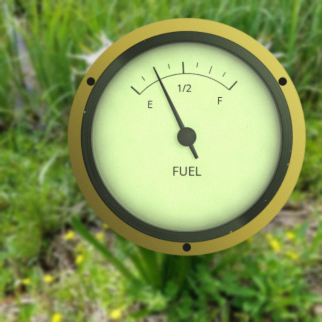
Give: 0.25
